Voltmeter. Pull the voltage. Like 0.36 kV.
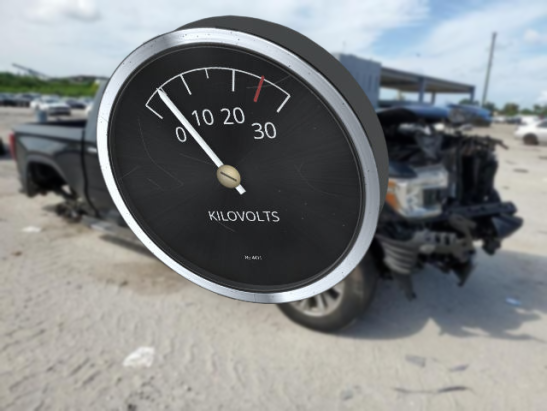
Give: 5 kV
